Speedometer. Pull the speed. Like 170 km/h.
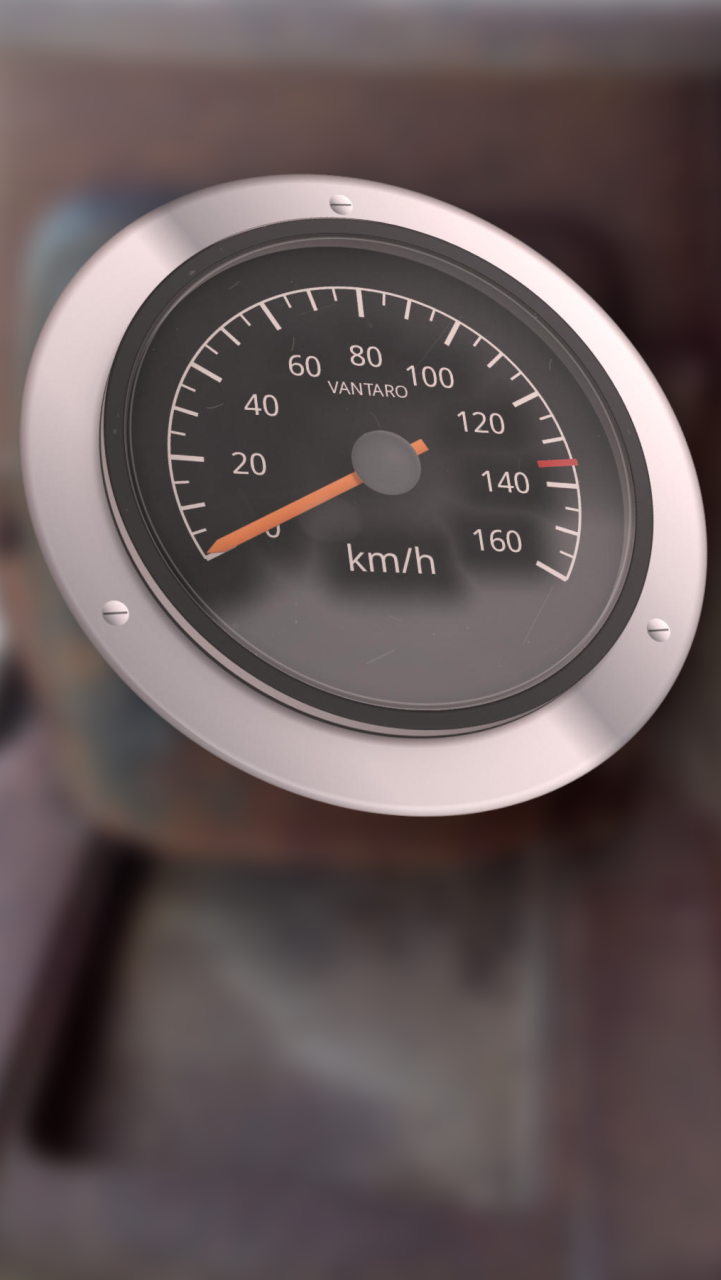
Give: 0 km/h
